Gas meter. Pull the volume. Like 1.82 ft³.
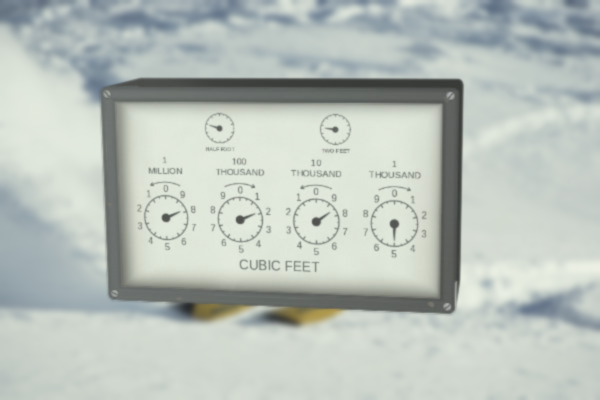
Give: 818500 ft³
